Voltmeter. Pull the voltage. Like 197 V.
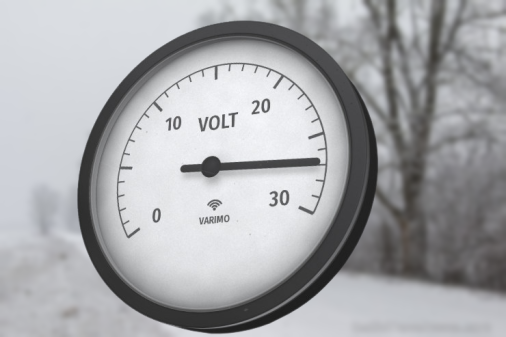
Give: 27 V
